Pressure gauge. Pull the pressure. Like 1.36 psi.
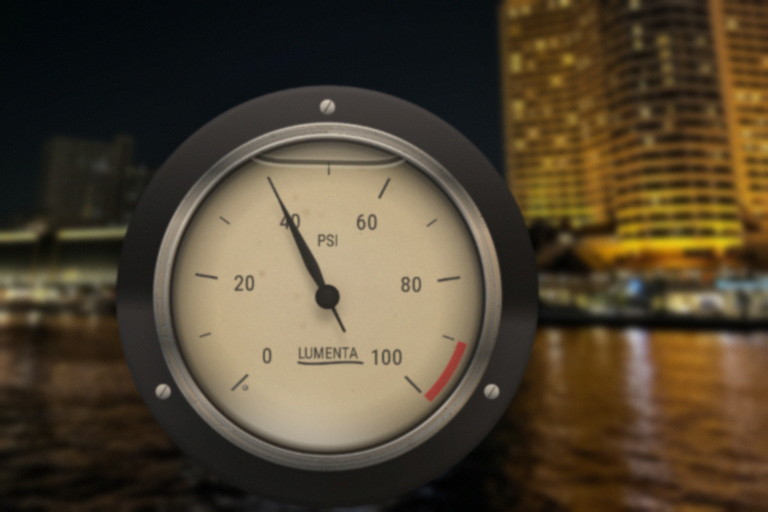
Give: 40 psi
